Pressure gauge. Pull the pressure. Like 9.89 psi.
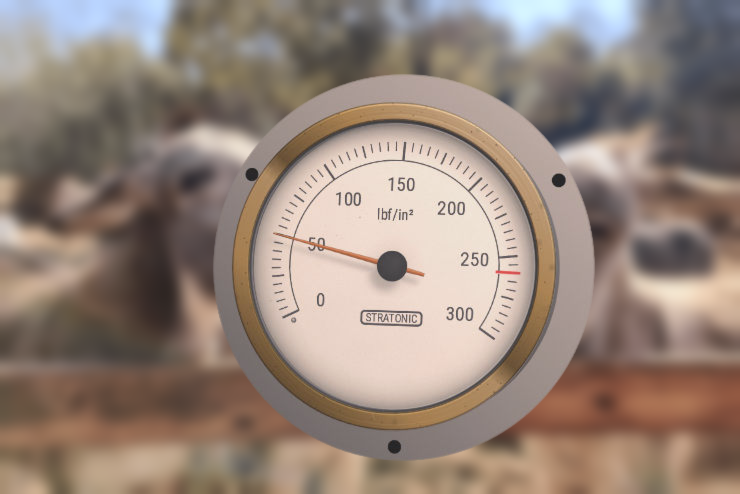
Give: 50 psi
